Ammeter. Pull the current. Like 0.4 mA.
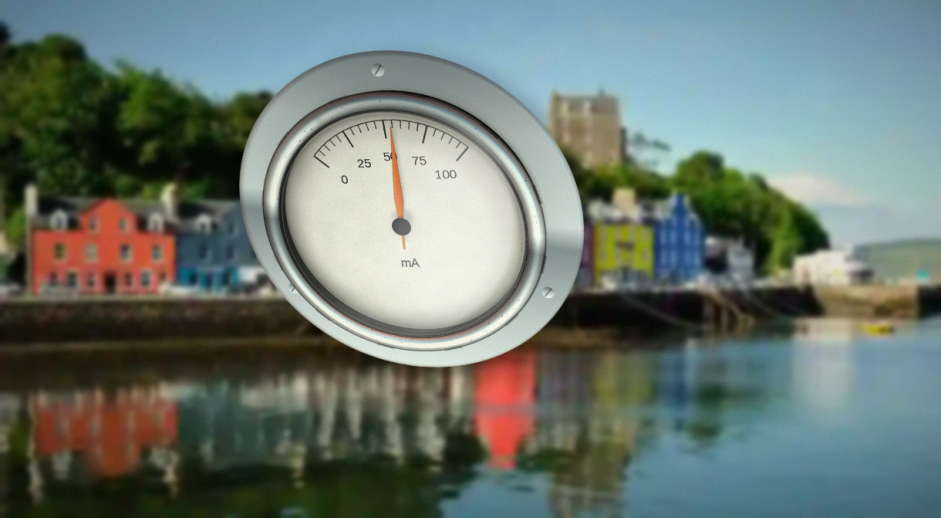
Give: 55 mA
